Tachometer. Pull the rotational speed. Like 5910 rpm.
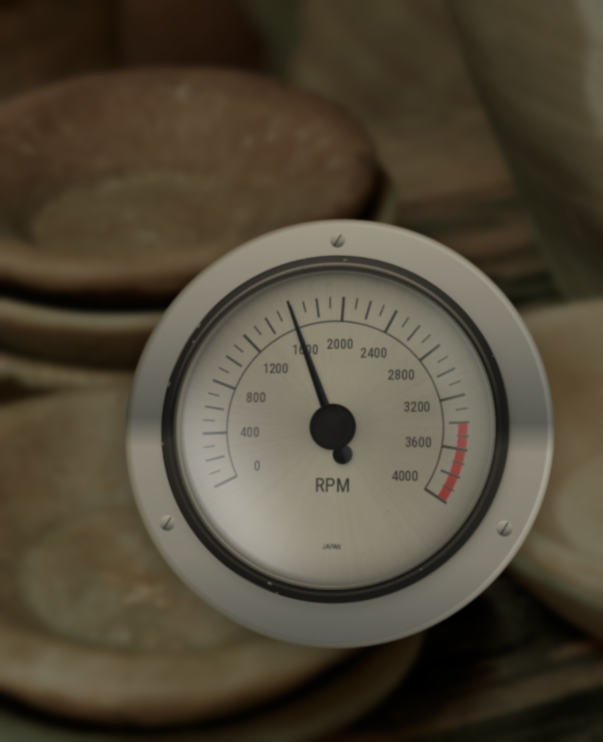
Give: 1600 rpm
